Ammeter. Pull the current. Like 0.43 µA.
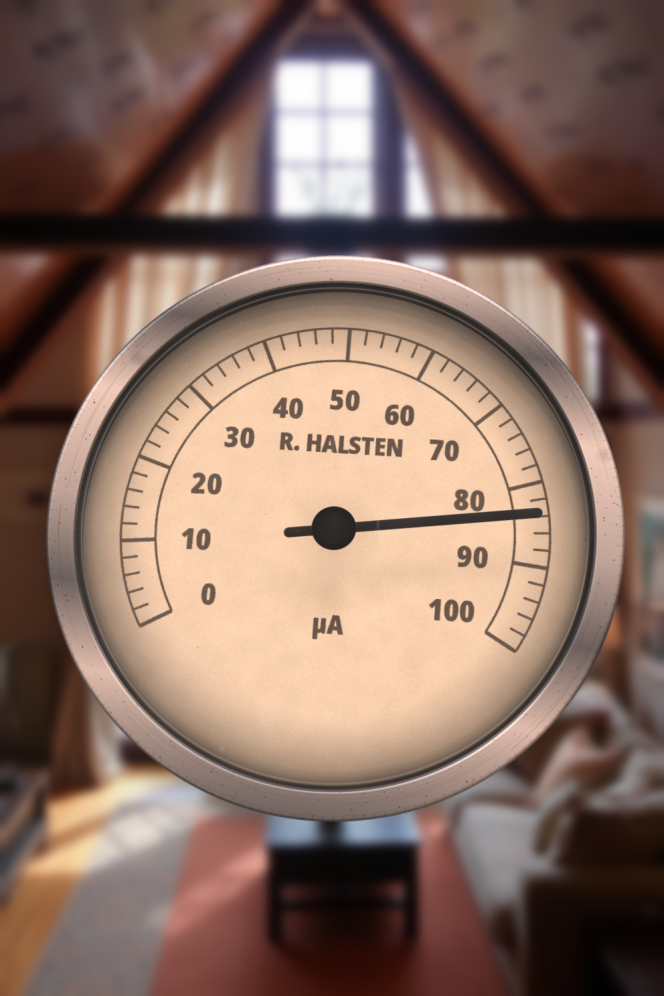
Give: 84 µA
